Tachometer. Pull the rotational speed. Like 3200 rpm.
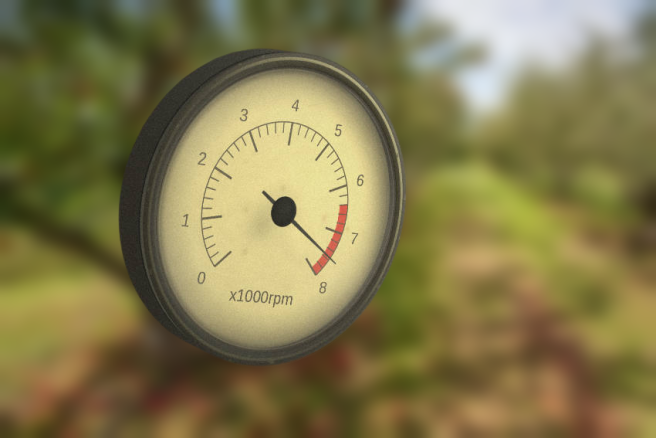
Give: 7600 rpm
